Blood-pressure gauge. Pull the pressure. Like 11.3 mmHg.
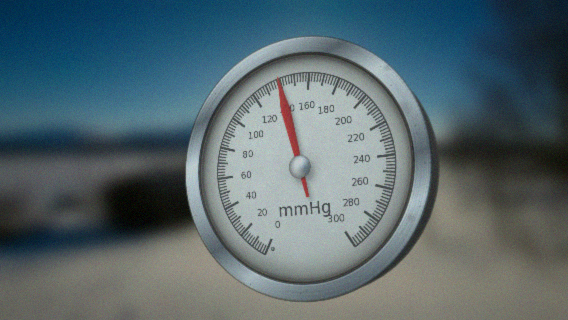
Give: 140 mmHg
